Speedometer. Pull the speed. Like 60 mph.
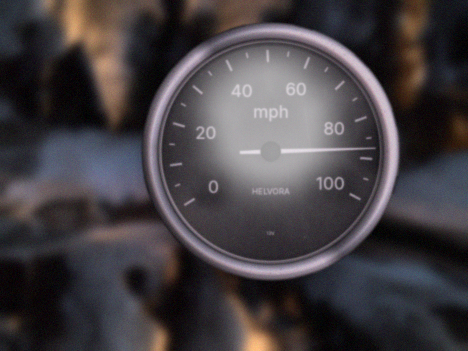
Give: 87.5 mph
